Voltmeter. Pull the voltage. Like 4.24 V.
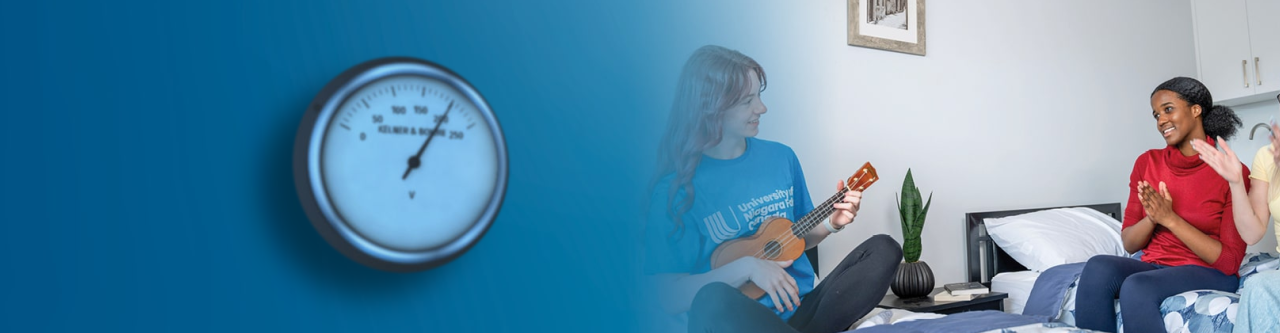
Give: 200 V
